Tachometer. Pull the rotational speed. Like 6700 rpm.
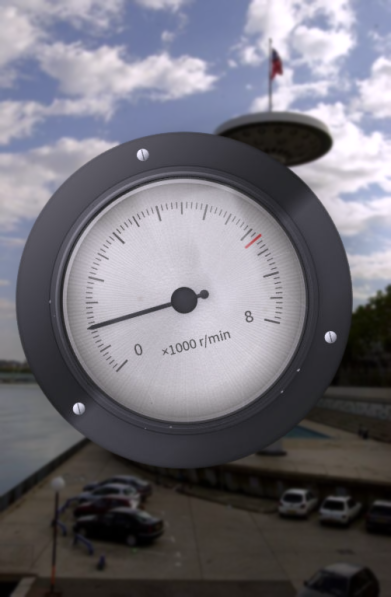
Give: 1000 rpm
